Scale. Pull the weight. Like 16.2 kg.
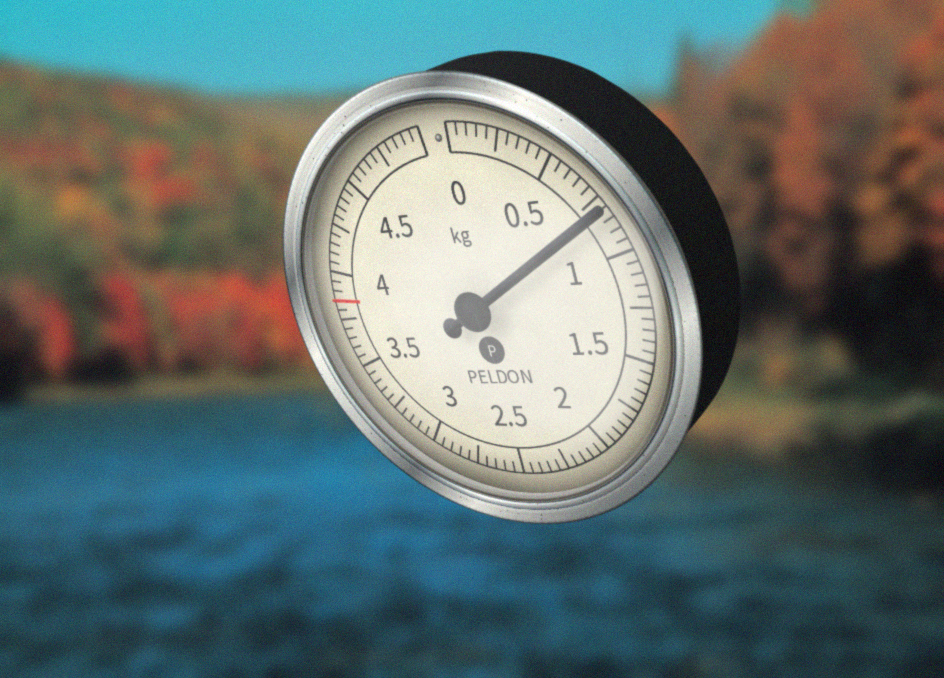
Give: 0.8 kg
